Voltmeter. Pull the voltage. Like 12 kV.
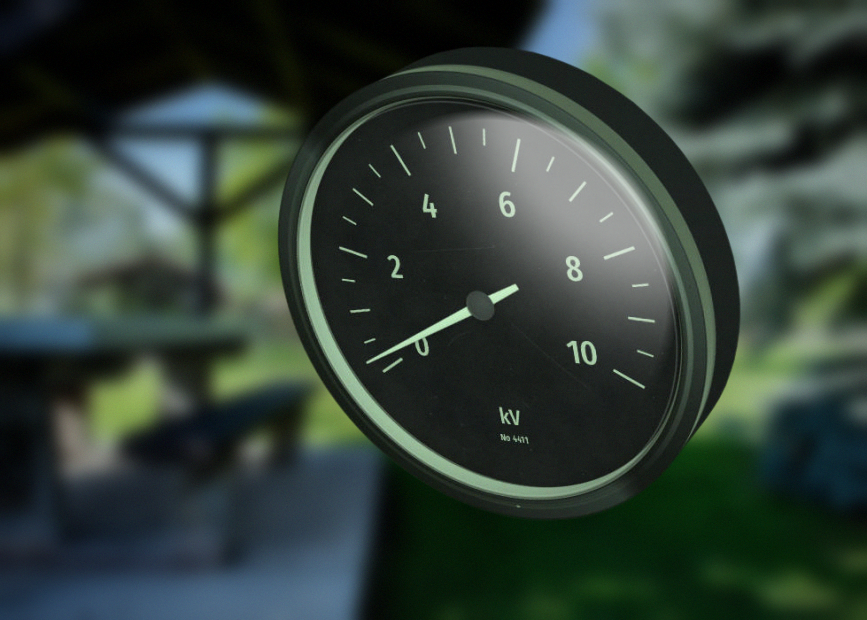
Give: 0.25 kV
